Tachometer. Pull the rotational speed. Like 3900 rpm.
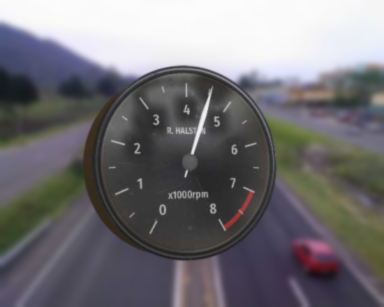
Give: 4500 rpm
